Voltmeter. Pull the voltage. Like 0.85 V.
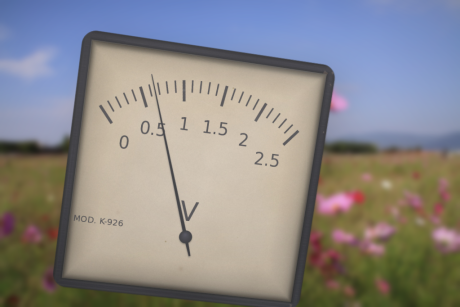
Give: 0.65 V
